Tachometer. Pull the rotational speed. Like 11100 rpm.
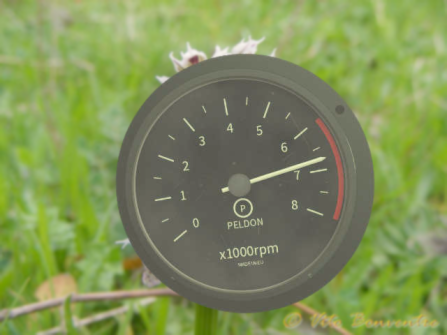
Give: 6750 rpm
